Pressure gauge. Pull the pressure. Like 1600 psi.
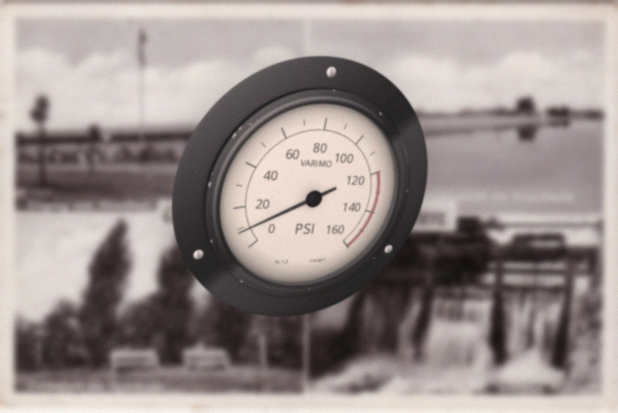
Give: 10 psi
